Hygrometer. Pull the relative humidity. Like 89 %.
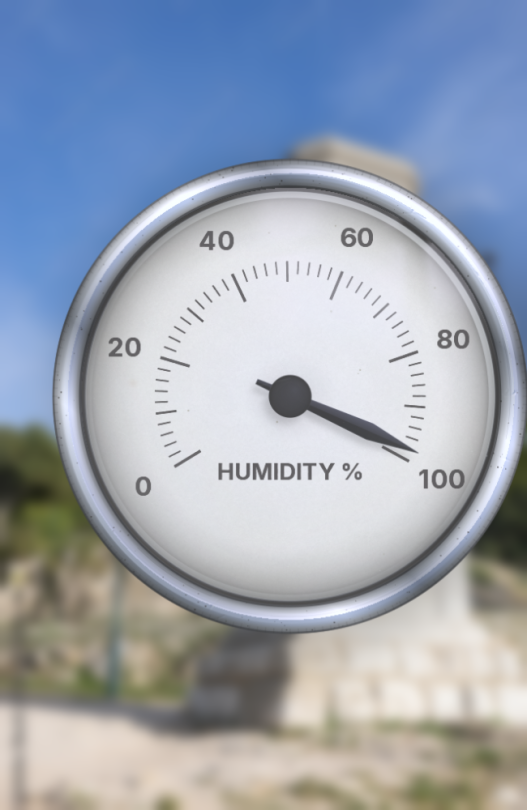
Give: 98 %
